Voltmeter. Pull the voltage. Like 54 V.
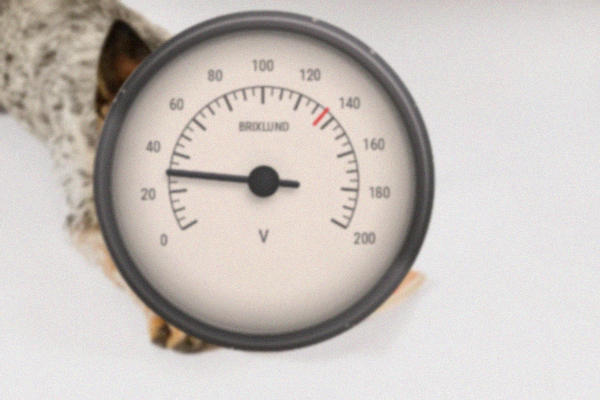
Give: 30 V
